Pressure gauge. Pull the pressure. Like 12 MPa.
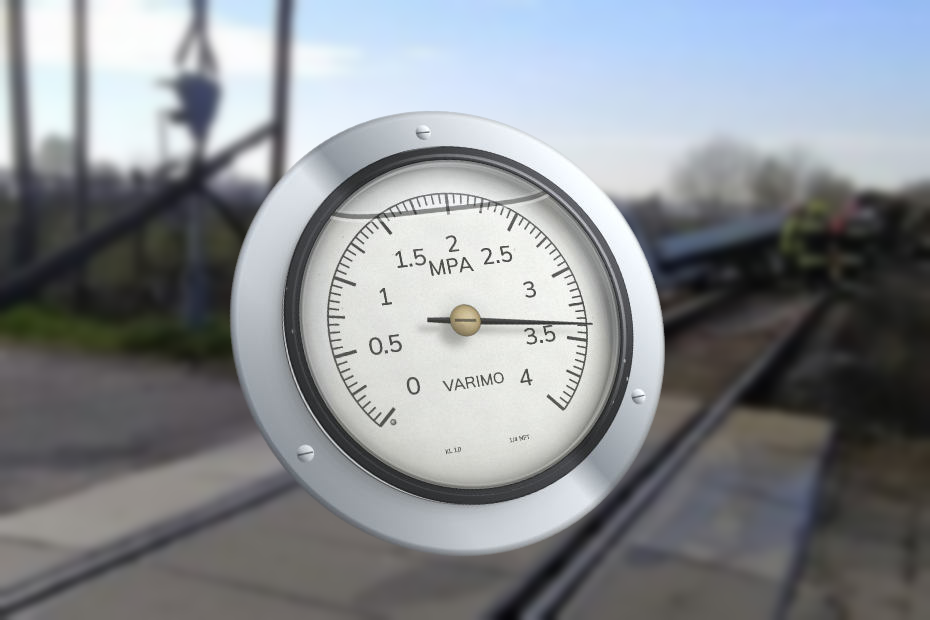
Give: 3.4 MPa
